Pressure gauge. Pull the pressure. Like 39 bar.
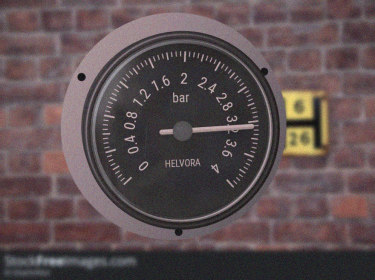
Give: 3.25 bar
